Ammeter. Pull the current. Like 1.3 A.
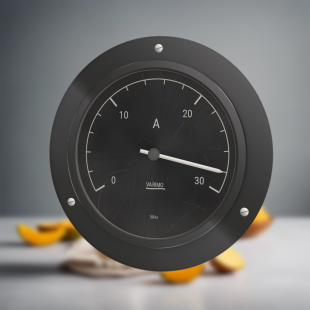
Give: 28 A
